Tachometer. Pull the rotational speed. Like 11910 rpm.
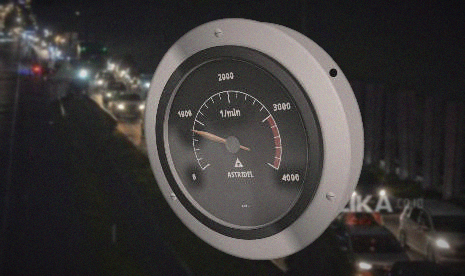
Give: 800 rpm
